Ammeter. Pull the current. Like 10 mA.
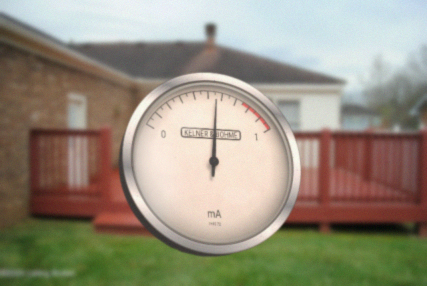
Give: 0.55 mA
